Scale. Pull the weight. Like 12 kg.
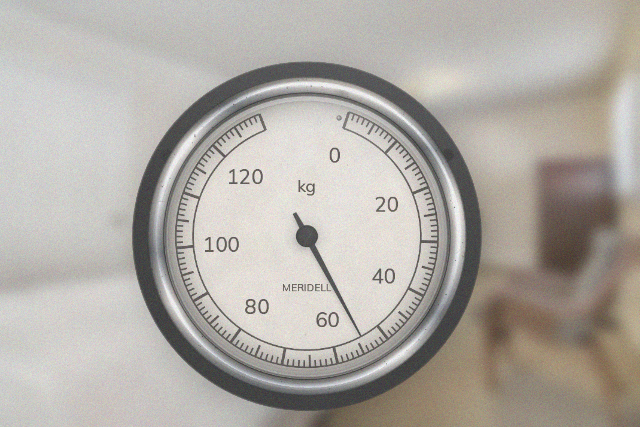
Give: 54 kg
